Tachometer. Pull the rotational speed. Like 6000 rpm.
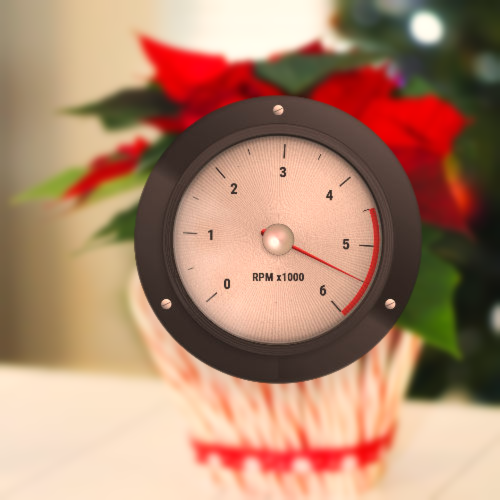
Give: 5500 rpm
